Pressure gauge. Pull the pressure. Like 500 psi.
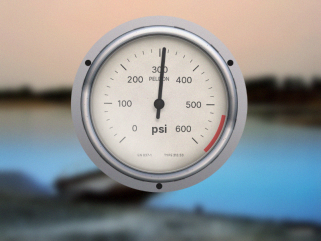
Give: 310 psi
